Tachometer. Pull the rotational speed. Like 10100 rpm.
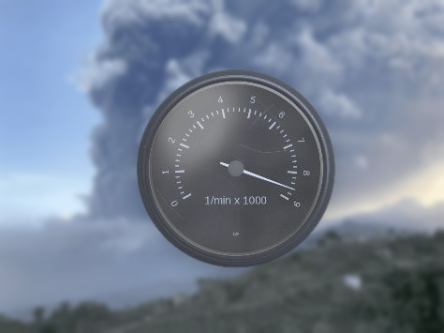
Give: 8600 rpm
